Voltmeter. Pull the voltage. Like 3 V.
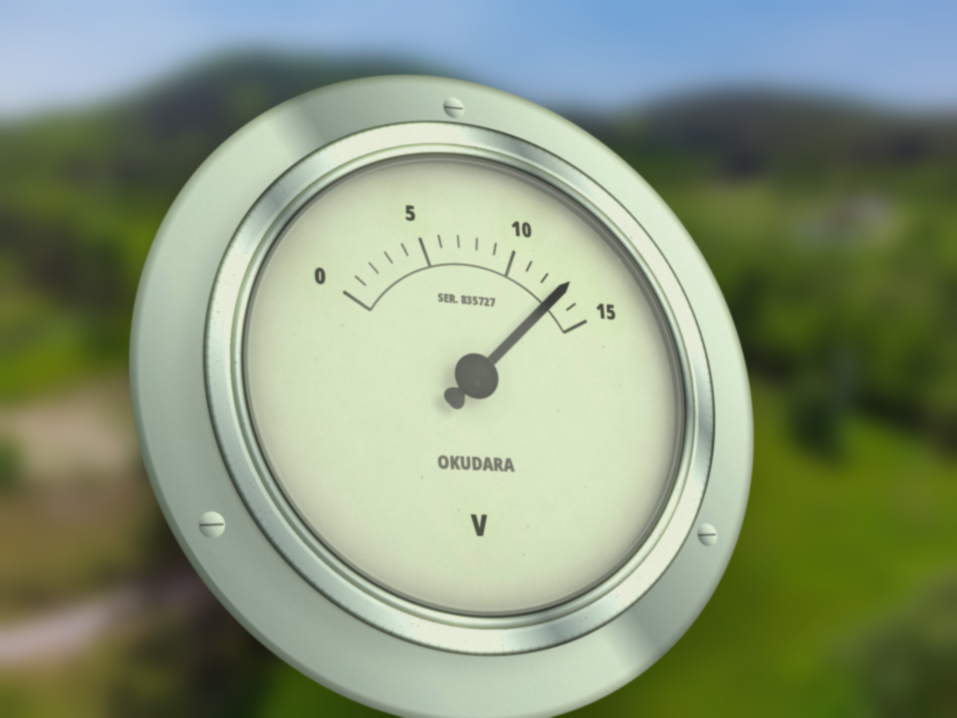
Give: 13 V
